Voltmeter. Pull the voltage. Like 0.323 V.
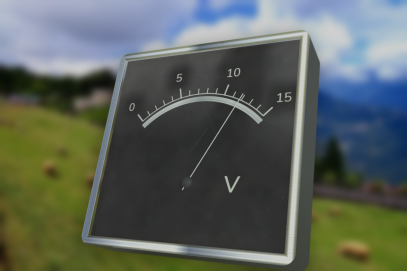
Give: 12 V
